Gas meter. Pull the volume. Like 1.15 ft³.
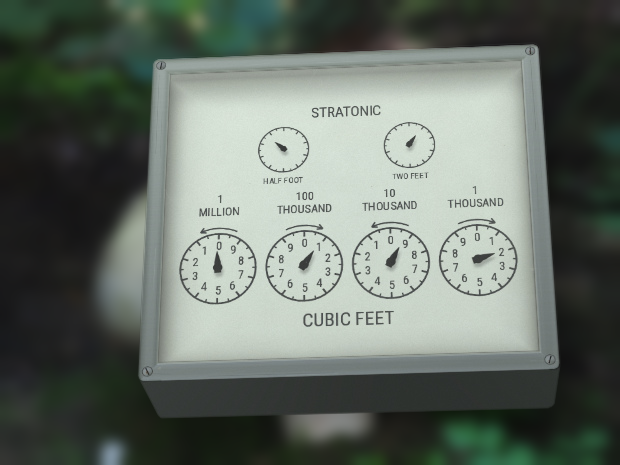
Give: 9200 ft³
